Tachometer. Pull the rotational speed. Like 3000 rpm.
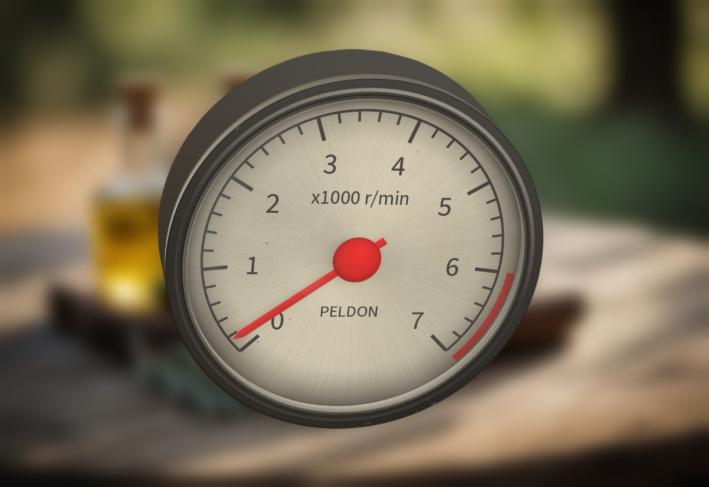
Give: 200 rpm
